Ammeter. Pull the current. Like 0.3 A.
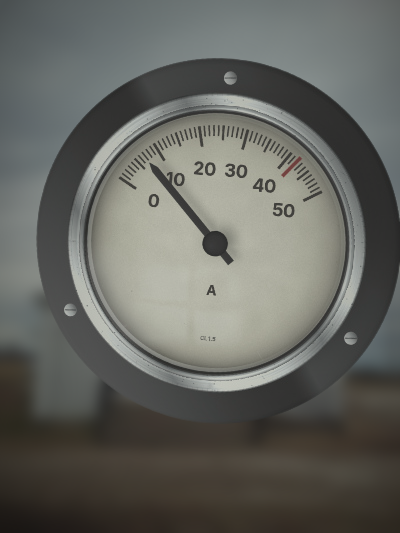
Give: 7 A
